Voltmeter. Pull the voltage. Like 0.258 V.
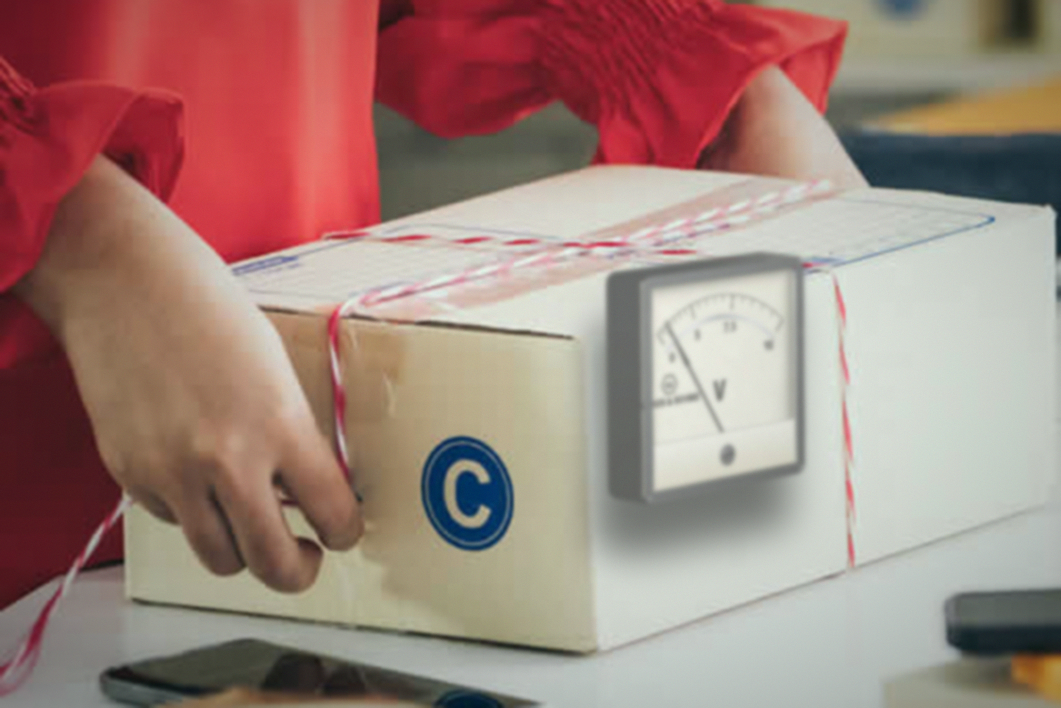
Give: 2.5 V
